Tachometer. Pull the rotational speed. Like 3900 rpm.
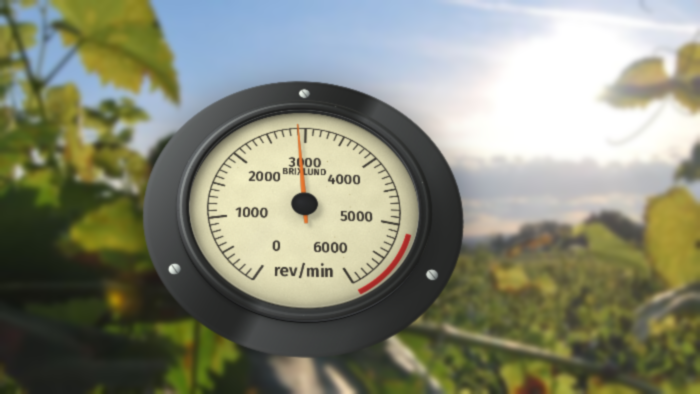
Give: 2900 rpm
